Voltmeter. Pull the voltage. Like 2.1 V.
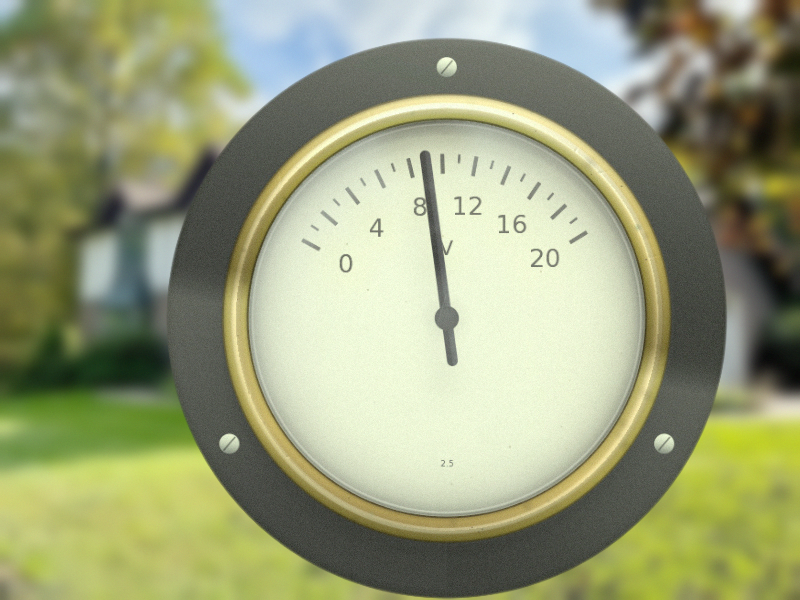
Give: 9 V
